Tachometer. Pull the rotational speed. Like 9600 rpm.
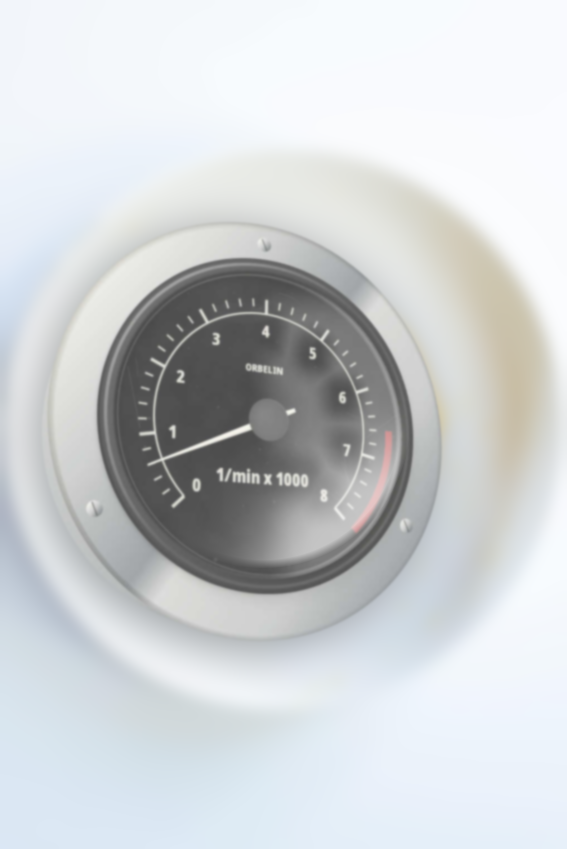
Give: 600 rpm
